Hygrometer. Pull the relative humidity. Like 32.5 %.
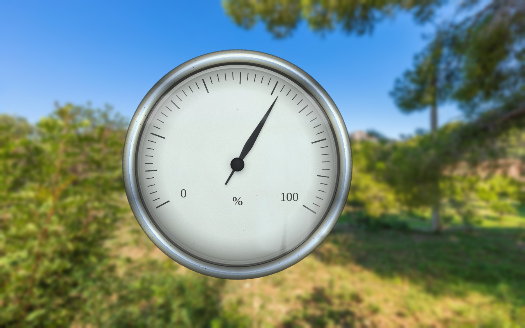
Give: 62 %
